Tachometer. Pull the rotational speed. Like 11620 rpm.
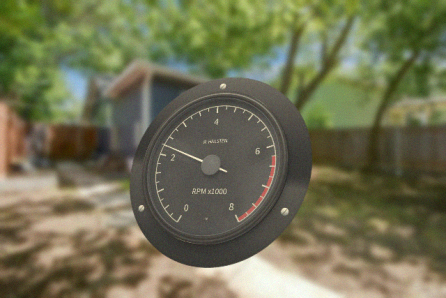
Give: 2250 rpm
